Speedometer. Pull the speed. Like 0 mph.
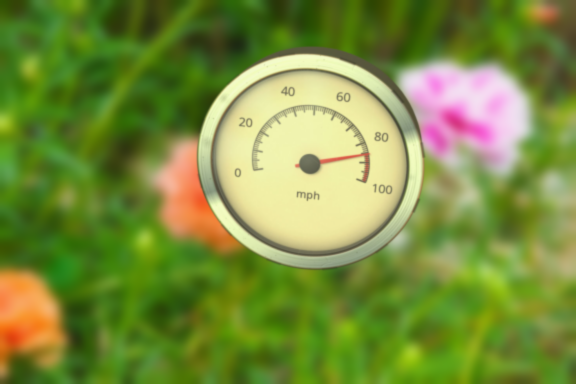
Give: 85 mph
